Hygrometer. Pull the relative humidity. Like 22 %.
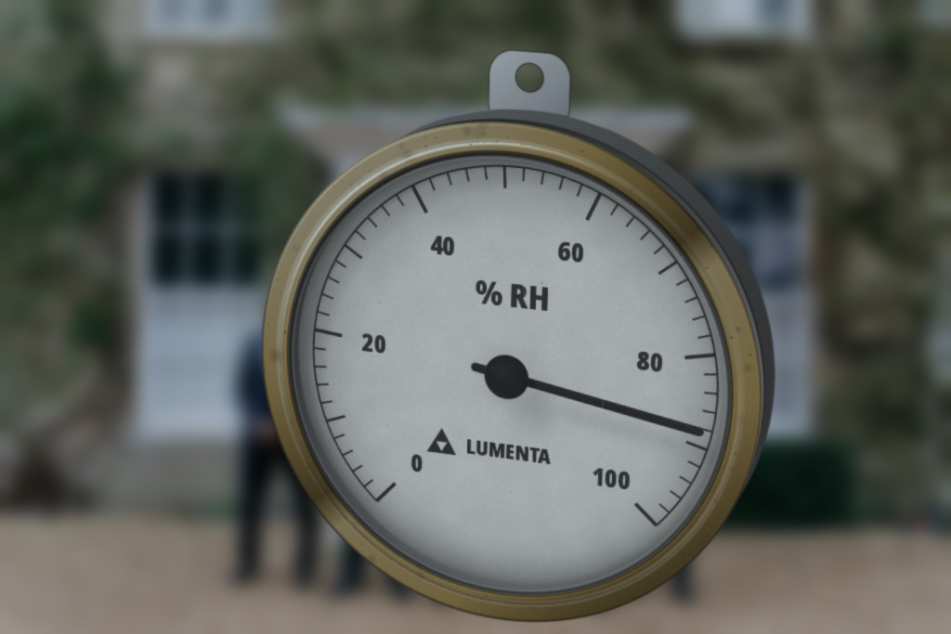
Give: 88 %
